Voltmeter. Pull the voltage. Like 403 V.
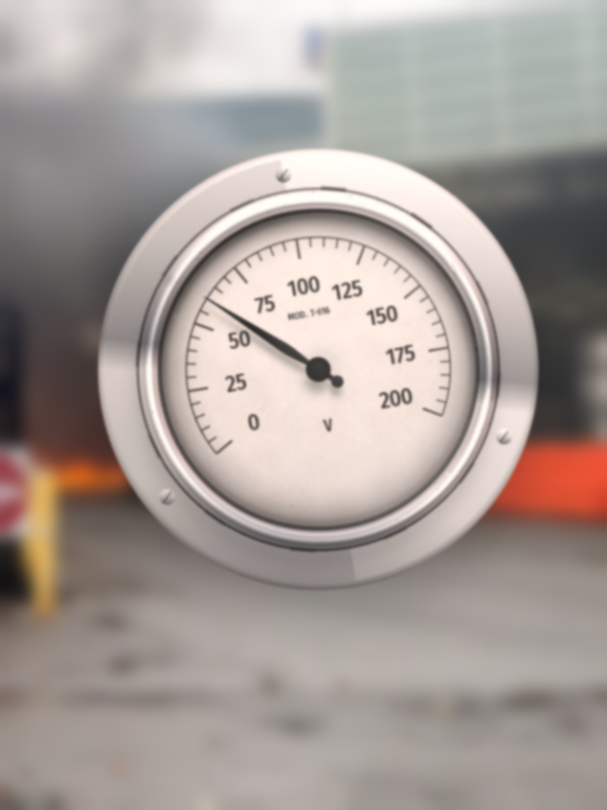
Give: 60 V
